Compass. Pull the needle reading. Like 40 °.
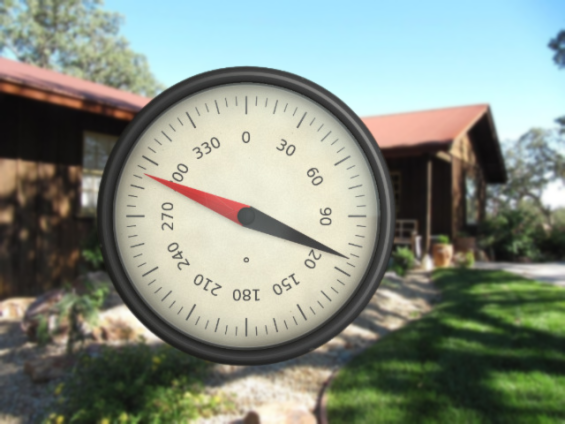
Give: 292.5 °
